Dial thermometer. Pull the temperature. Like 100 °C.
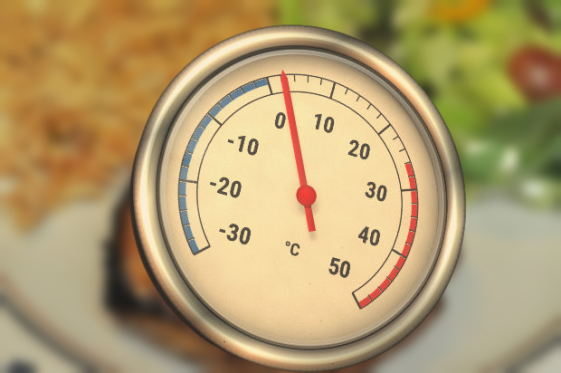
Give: 2 °C
